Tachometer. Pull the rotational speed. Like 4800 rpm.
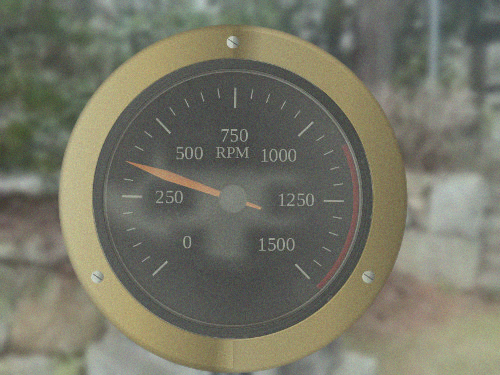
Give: 350 rpm
